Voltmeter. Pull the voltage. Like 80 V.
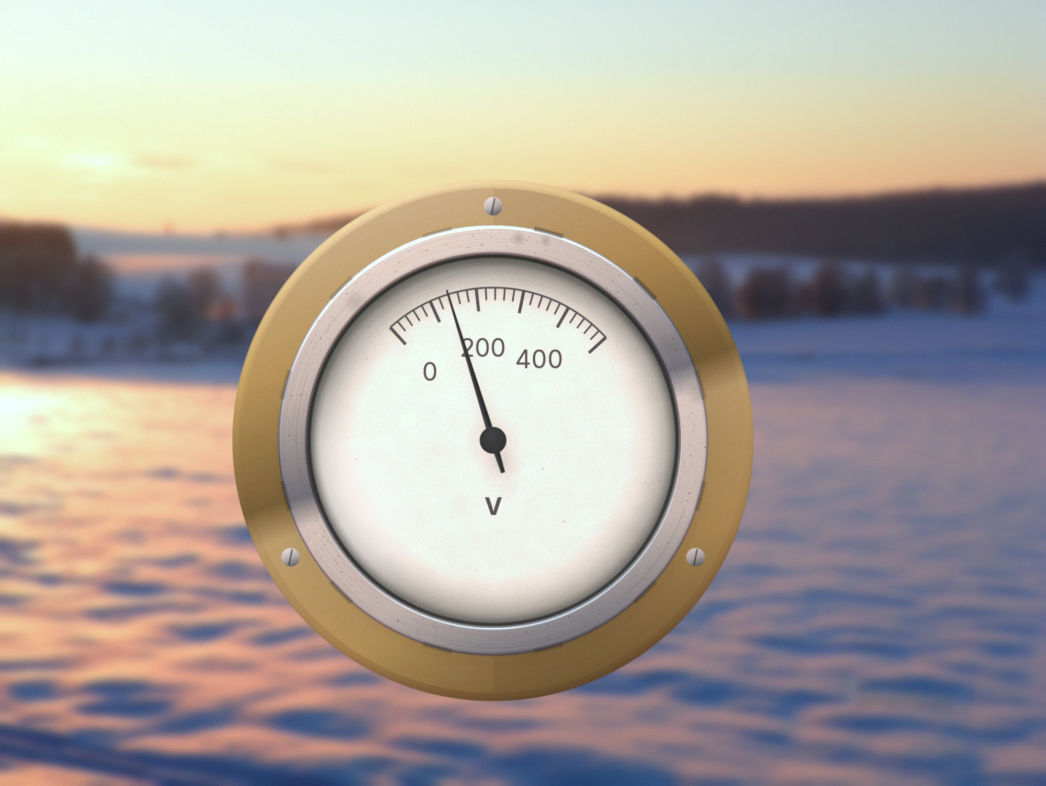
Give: 140 V
